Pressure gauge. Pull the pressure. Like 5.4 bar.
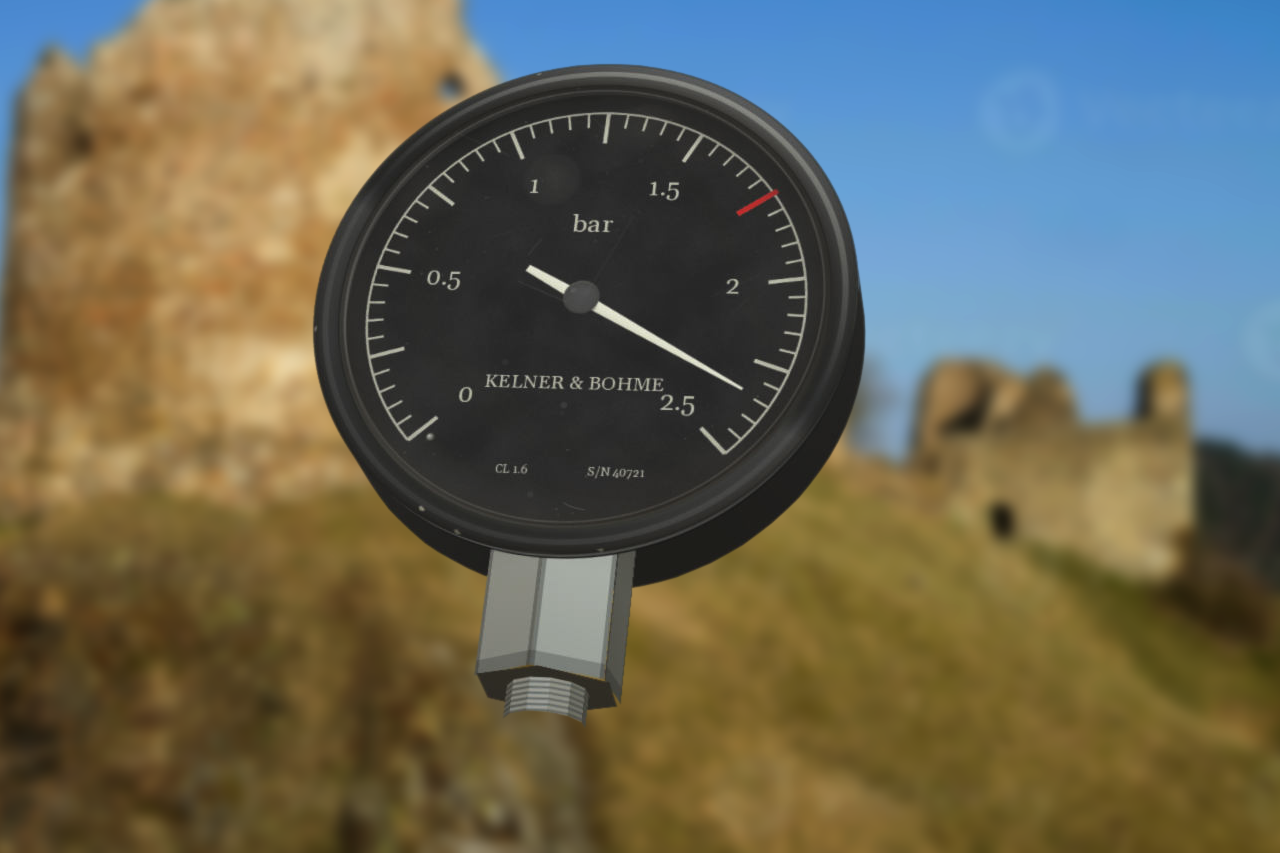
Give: 2.35 bar
